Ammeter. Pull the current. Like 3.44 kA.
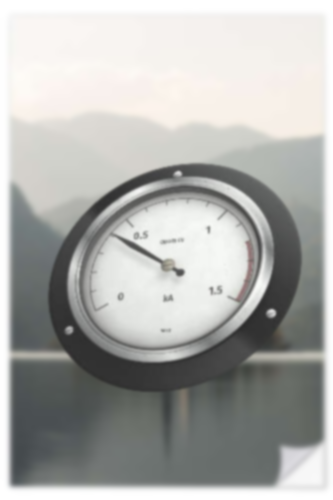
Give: 0.4 kA
